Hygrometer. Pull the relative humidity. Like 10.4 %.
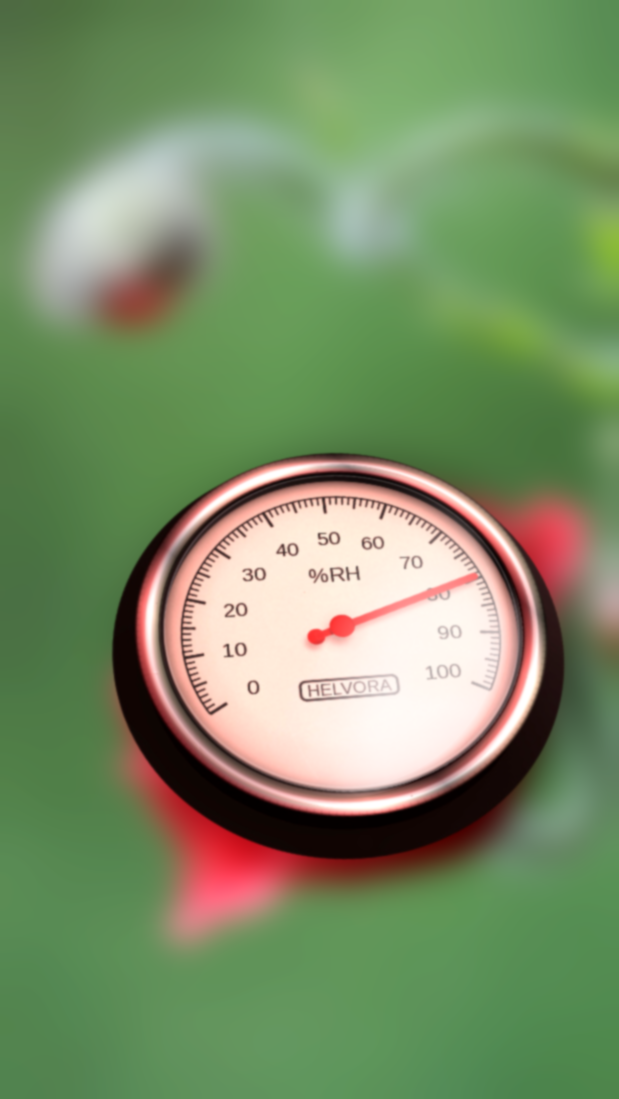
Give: 80 %
